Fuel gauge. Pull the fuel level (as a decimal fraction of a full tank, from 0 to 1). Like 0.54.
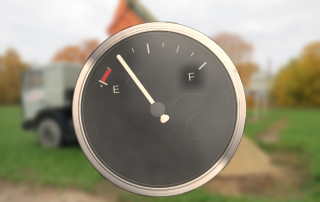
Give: 0.25
